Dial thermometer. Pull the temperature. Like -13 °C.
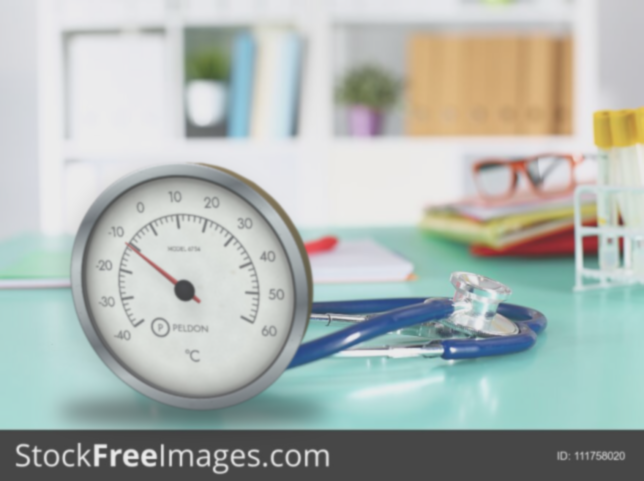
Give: -10 °C
